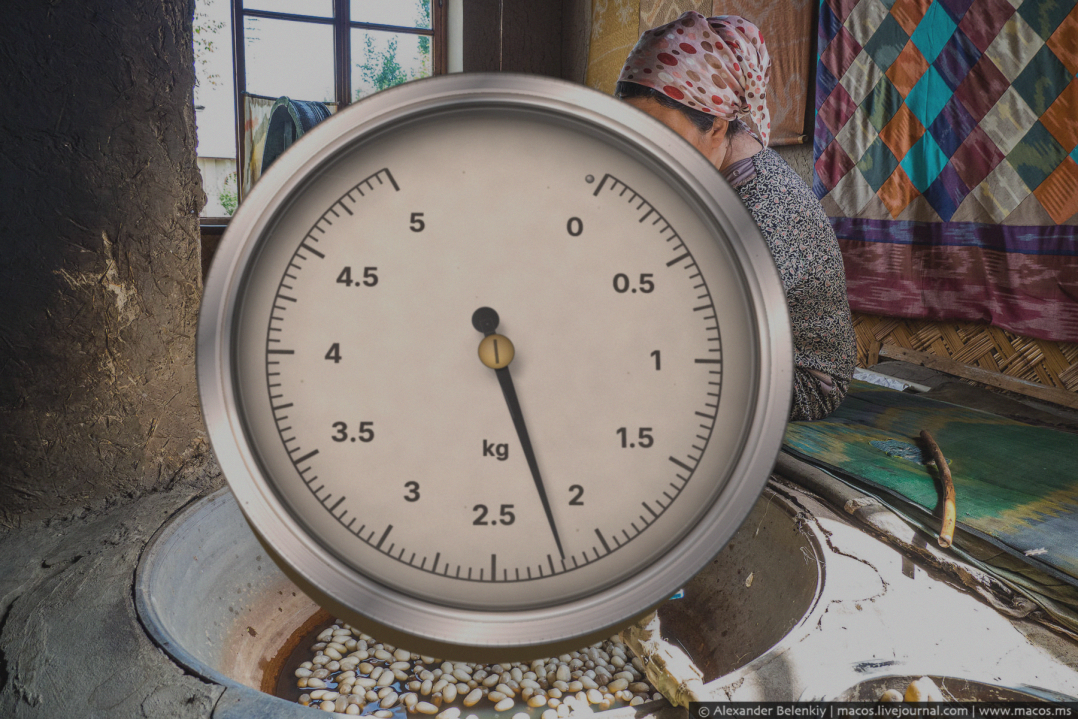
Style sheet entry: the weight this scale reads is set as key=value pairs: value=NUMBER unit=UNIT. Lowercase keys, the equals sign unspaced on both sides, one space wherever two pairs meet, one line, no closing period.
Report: value=2.2 unit=kg
